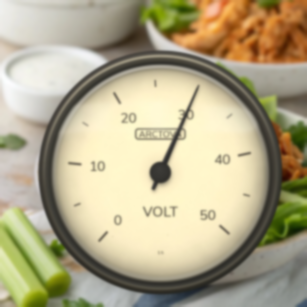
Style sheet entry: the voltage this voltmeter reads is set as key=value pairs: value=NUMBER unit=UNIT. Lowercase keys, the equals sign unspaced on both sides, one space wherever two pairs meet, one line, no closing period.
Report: value=30 unit=V
